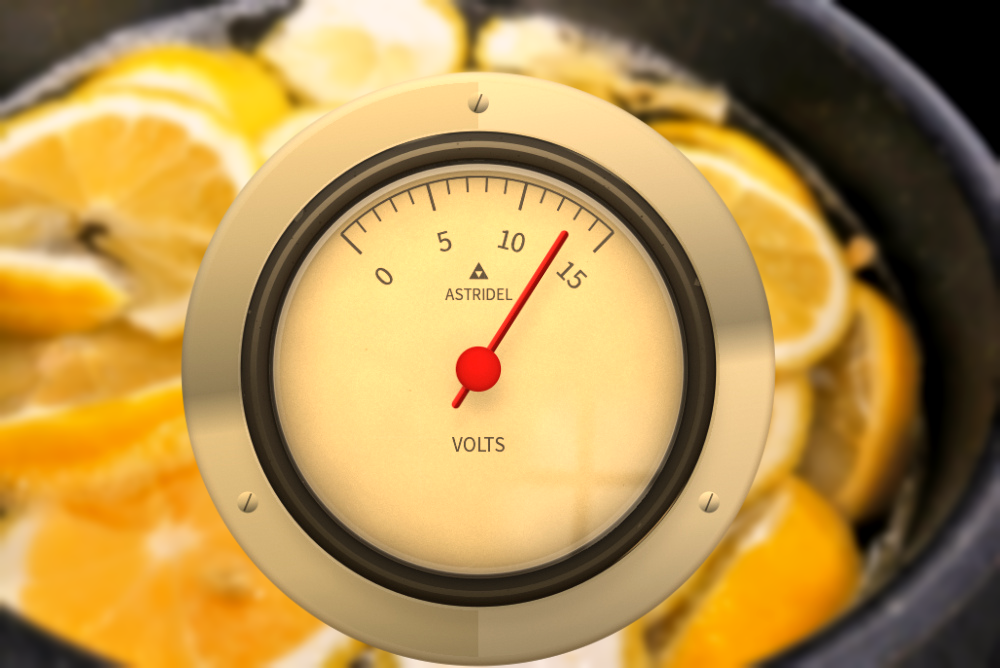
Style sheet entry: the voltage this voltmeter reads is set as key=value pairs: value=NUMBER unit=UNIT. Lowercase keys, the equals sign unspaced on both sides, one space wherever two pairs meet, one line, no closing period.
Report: value=13 unit=V
